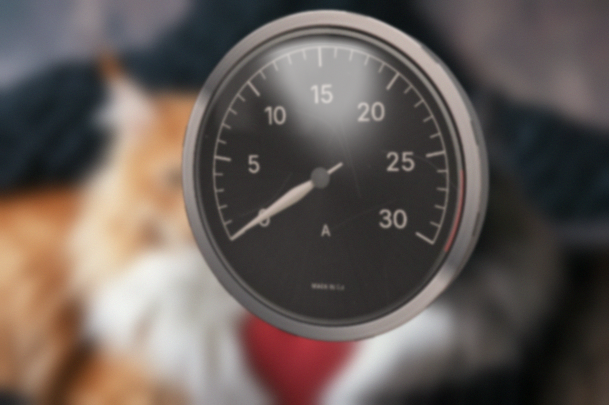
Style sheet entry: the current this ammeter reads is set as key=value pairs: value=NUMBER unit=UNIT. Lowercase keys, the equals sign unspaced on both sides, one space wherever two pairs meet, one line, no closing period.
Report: value=0 unit=A
